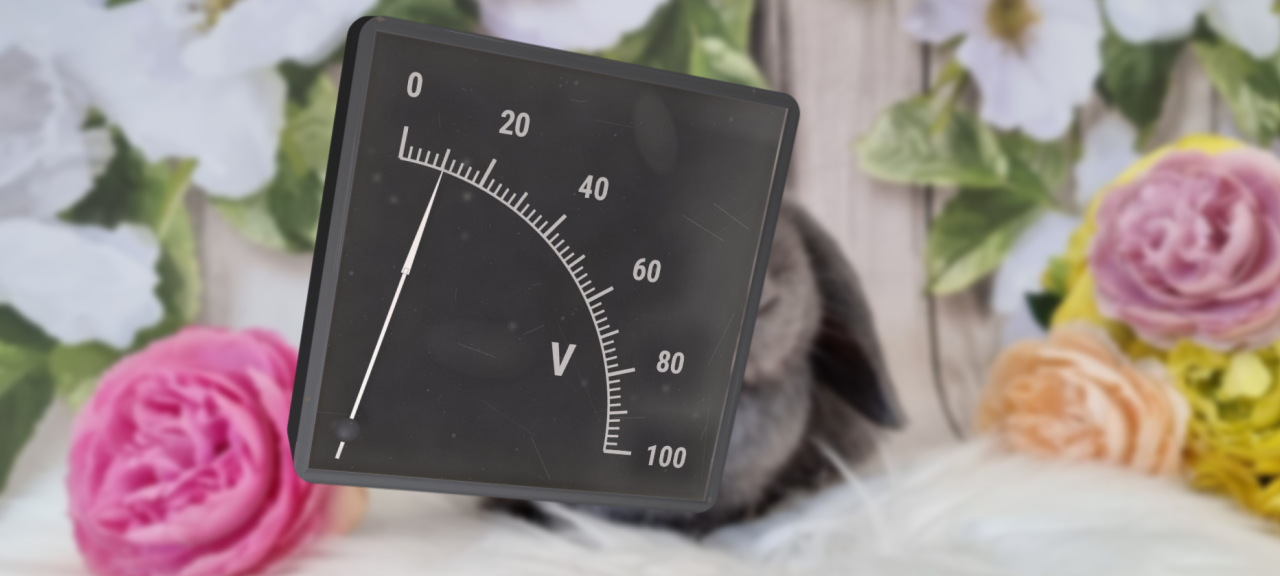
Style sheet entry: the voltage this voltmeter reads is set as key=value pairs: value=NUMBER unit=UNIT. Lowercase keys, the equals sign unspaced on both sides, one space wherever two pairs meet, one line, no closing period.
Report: value=10 unit=V
